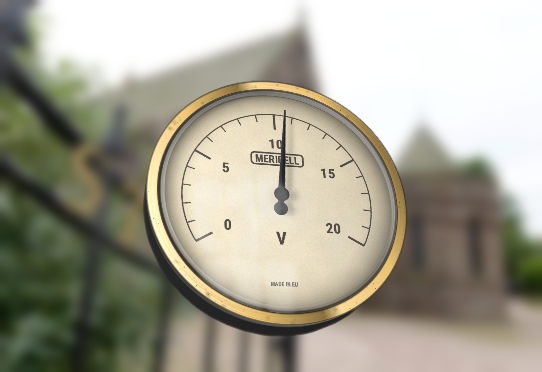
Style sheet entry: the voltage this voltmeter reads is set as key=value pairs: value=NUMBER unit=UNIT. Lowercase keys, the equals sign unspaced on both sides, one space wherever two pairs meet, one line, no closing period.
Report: value=10.5 unit=V
